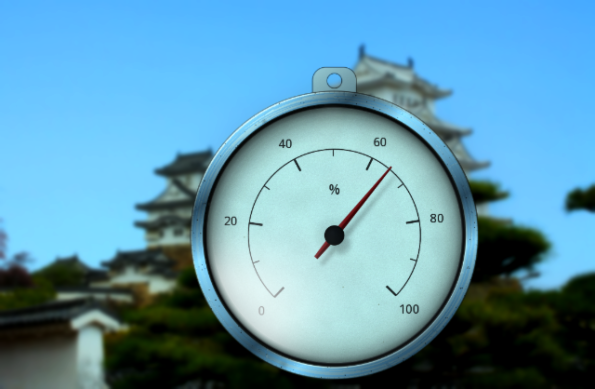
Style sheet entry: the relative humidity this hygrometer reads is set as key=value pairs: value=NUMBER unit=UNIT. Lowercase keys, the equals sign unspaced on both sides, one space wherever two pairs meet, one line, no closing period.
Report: value=65 unit=%
